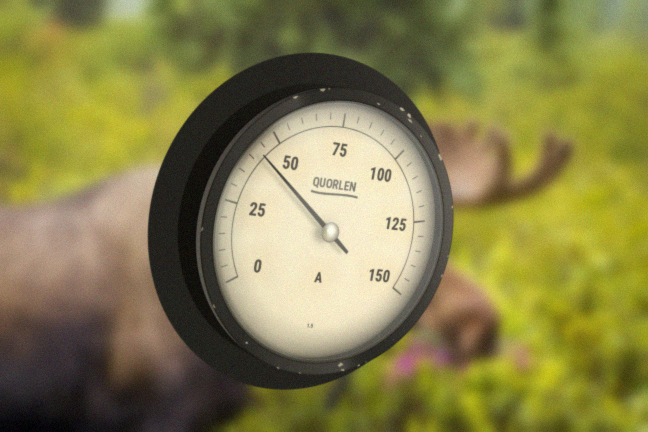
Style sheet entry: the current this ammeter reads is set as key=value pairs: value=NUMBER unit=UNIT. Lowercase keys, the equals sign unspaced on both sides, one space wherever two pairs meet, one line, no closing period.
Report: value=42.5 unit=A
